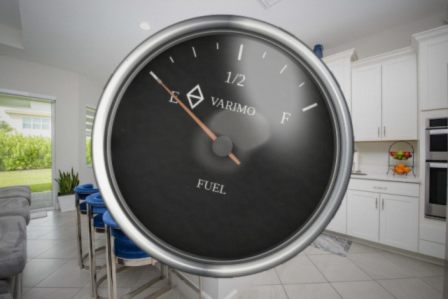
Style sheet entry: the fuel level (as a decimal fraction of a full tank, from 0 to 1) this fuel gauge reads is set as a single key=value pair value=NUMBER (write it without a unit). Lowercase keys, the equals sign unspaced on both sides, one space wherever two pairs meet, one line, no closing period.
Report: value=0
